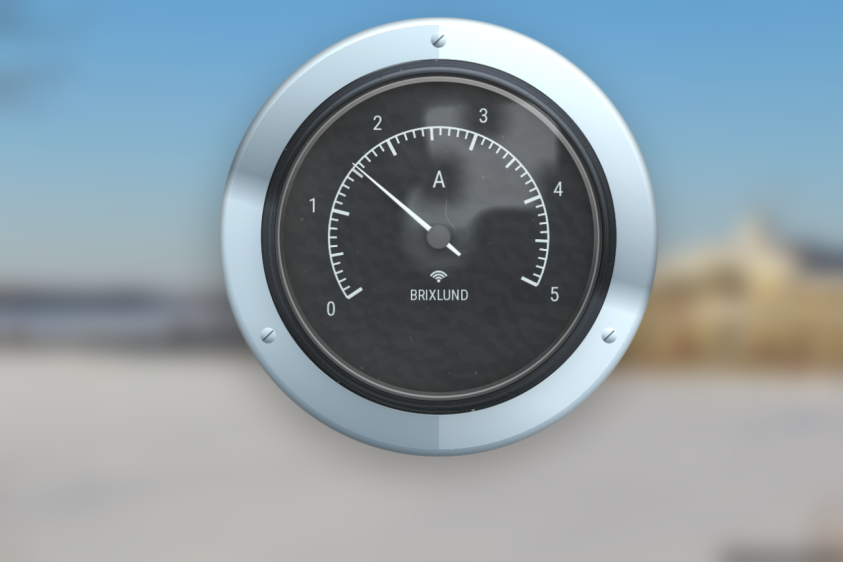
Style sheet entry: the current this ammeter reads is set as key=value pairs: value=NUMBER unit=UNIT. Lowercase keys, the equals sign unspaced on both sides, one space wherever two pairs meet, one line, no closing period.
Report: value=1.55 unit=A
